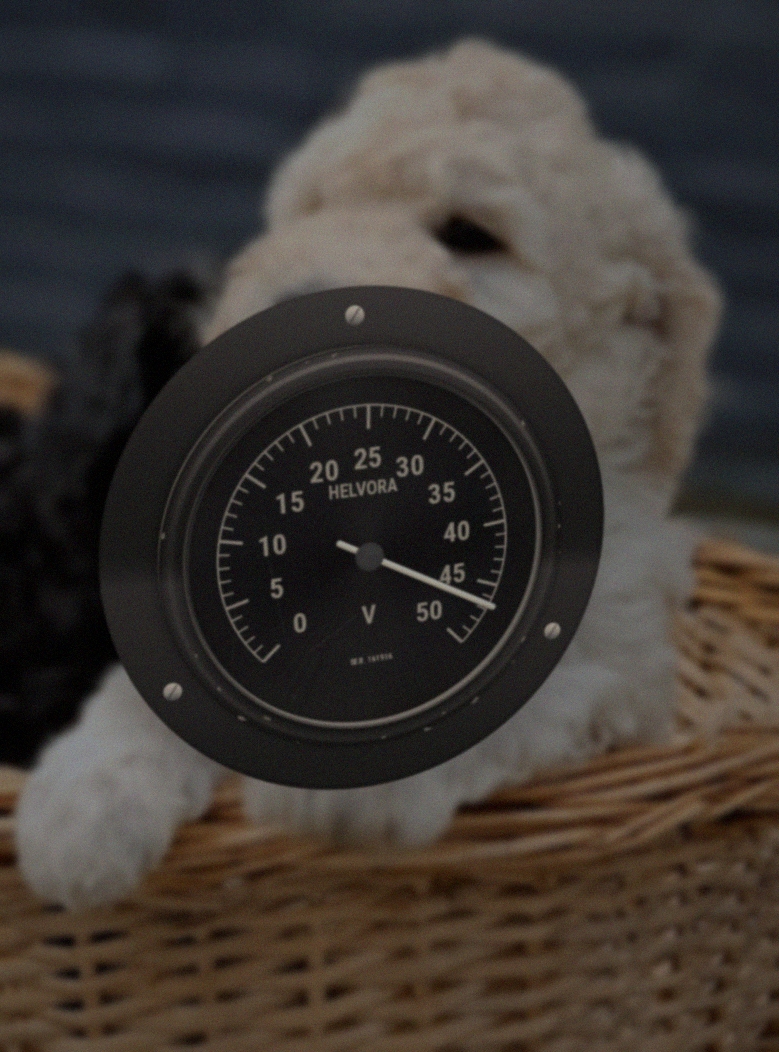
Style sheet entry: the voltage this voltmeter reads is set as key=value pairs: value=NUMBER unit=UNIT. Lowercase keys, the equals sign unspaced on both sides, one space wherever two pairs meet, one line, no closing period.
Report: value=46.5 unit=V
